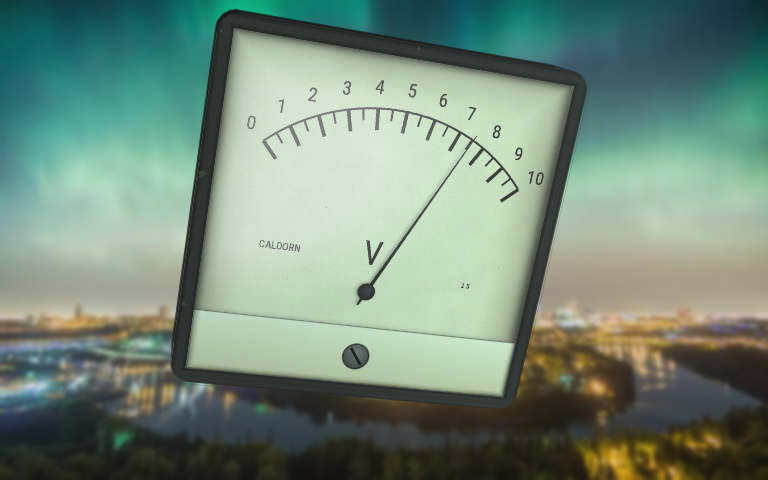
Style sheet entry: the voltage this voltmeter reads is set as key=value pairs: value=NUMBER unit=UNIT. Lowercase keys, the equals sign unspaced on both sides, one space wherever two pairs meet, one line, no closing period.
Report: value=7.5 unit=V
